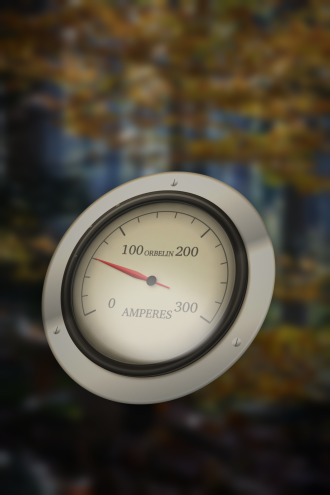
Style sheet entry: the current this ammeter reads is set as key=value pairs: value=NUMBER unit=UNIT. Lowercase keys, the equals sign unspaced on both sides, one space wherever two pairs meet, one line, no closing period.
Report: value=60 unit=A
